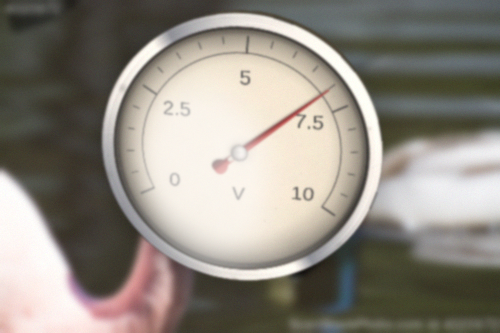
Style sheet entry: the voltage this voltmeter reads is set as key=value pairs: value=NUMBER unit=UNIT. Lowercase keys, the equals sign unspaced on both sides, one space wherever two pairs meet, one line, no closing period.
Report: value=7 unit=V
